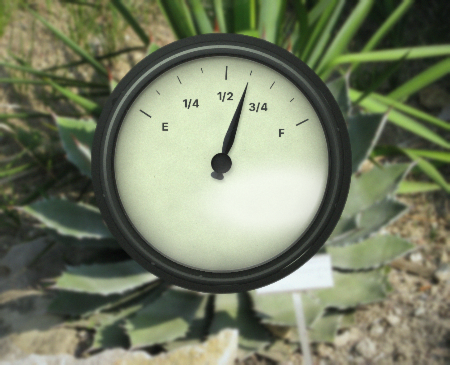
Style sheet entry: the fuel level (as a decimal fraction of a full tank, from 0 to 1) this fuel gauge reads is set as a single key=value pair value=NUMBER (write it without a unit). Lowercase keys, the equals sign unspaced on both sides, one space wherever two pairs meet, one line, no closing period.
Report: value=0.625
